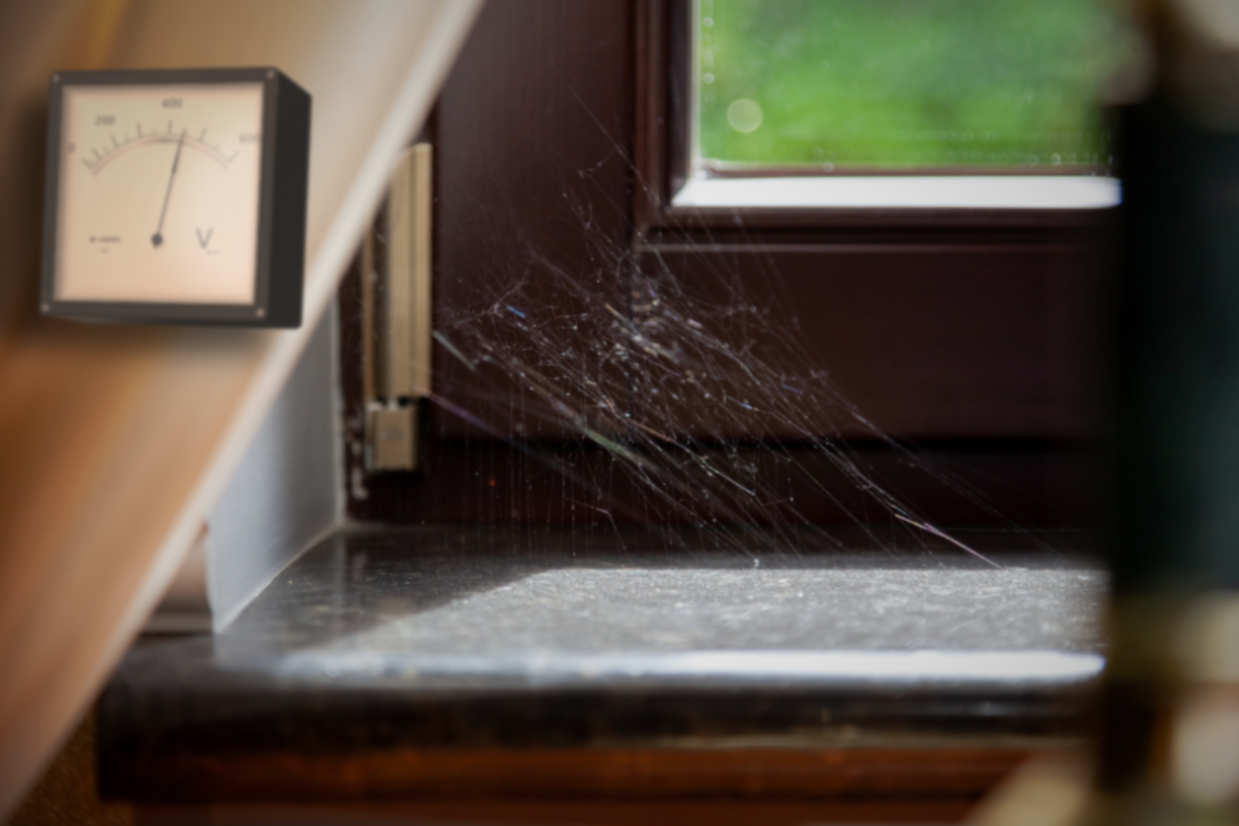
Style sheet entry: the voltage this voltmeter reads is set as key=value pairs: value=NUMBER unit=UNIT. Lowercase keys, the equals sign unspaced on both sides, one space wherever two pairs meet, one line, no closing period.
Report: value=450 unit=V
